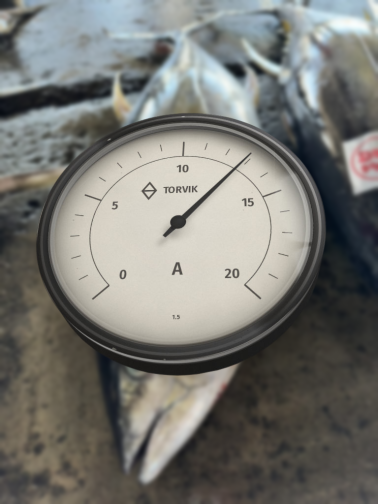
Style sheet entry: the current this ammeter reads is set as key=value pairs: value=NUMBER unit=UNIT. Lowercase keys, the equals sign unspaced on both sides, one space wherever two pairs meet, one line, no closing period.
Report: value=13 unit=A
